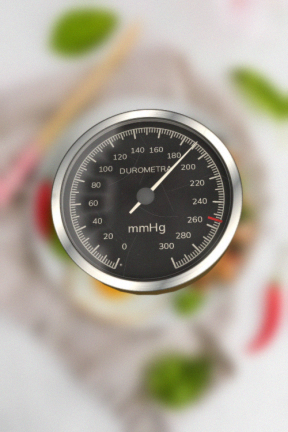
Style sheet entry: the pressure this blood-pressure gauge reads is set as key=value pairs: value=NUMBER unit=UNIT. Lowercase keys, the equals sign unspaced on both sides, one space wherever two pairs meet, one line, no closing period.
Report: value=190 unit=mmHg
